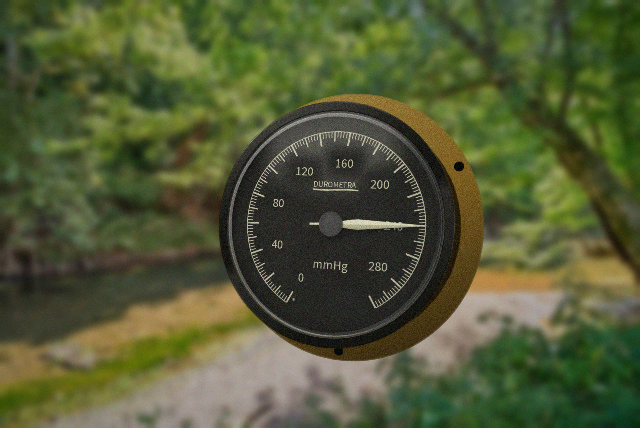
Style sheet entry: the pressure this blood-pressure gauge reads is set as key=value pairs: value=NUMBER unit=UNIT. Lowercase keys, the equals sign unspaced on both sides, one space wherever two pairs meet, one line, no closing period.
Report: value=240 unit=mmHg
